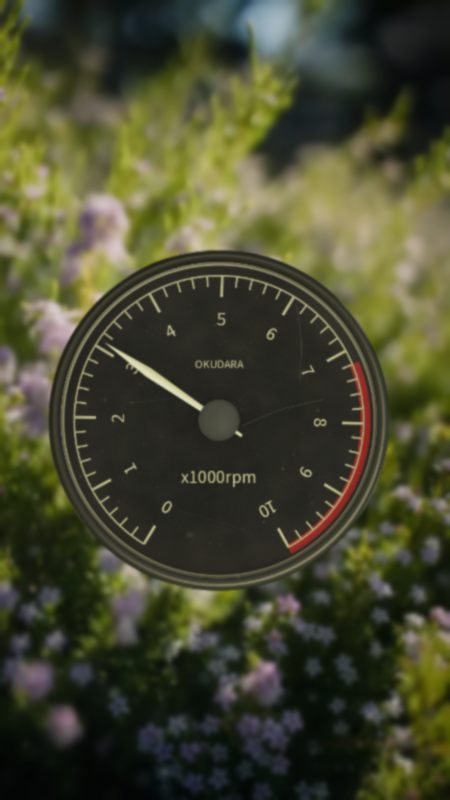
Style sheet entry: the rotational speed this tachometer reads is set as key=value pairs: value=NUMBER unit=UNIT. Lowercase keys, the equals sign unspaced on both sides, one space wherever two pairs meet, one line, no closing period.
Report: value=3100 unit=rpm
